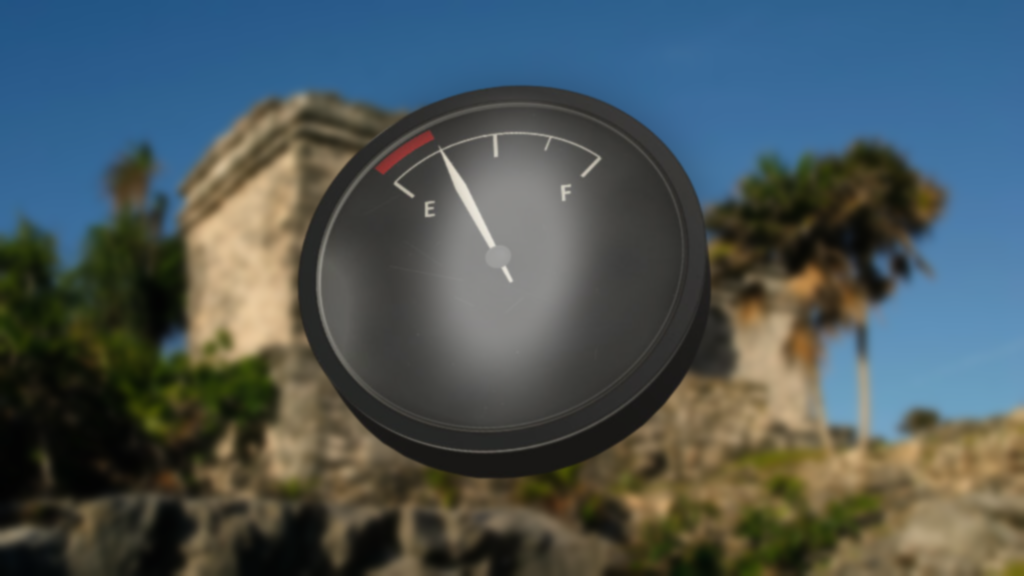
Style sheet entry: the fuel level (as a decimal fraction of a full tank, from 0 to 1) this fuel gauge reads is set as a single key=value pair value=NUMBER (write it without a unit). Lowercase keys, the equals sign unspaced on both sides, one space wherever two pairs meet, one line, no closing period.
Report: value=0.25
